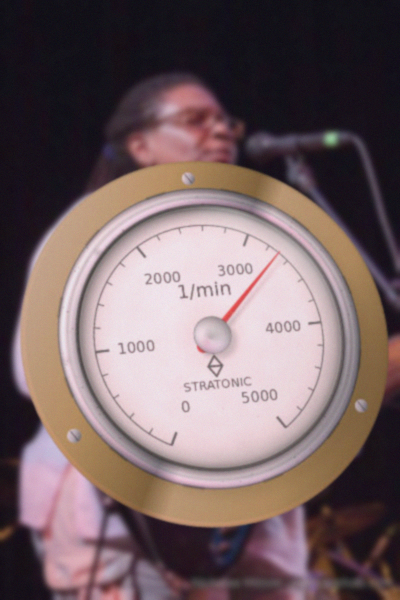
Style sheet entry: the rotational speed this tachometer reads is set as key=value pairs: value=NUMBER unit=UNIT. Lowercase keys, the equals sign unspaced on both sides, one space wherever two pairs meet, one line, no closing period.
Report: value=3300 unit=rpm
